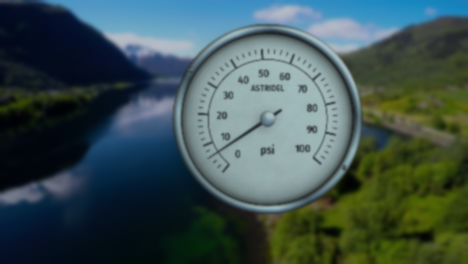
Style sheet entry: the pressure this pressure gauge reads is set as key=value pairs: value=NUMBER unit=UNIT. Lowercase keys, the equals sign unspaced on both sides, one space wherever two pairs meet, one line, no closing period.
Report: value=6 unit=psi
